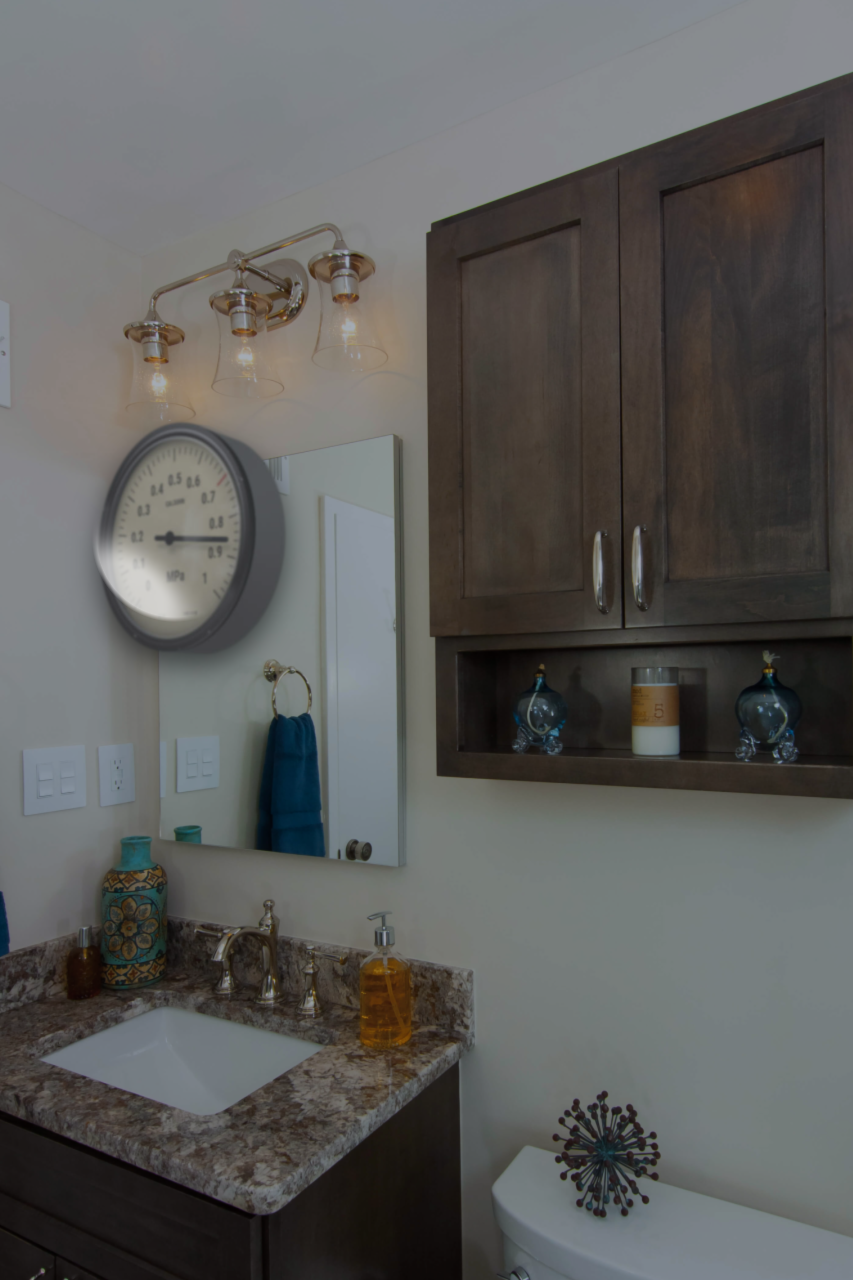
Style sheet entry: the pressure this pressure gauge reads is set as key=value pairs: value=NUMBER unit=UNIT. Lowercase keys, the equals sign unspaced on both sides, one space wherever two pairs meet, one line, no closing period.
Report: value=0.86 unit=MPa
